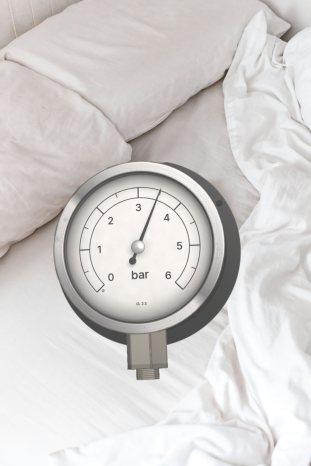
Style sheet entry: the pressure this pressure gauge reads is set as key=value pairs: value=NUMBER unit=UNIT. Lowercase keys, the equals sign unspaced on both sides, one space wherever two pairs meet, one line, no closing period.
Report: value=3.5 unit=bar
